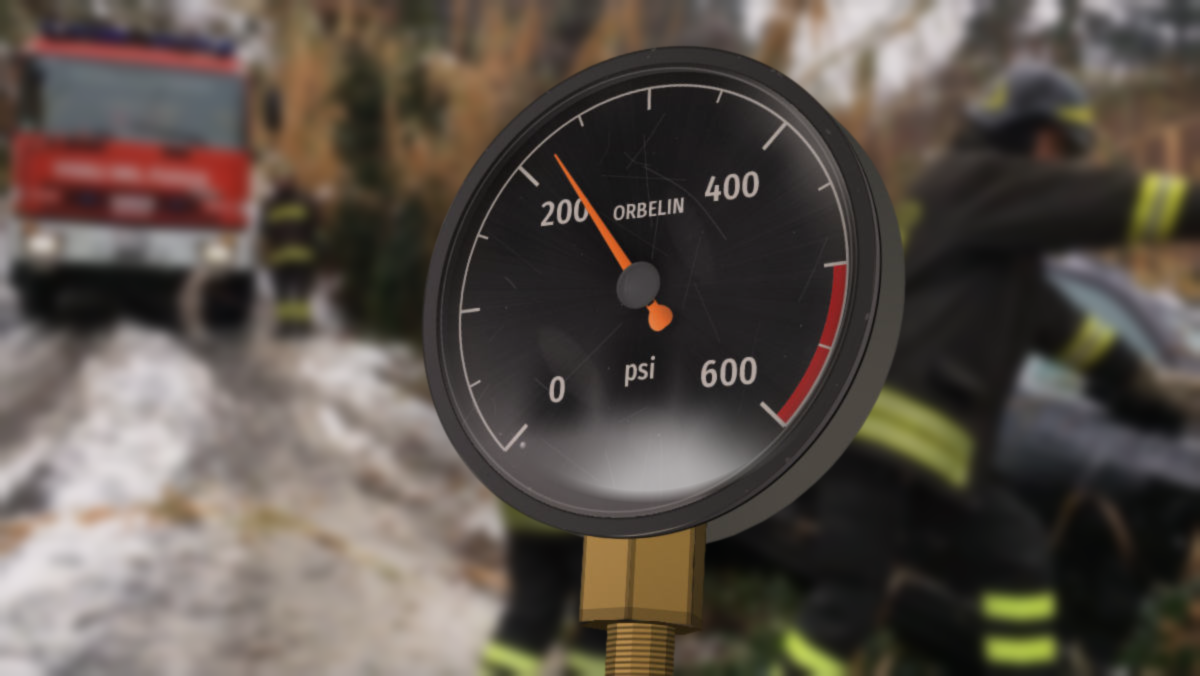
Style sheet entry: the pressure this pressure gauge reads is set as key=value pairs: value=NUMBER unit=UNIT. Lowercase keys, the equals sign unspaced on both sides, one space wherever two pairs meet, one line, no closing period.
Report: value=225 unit=psi
